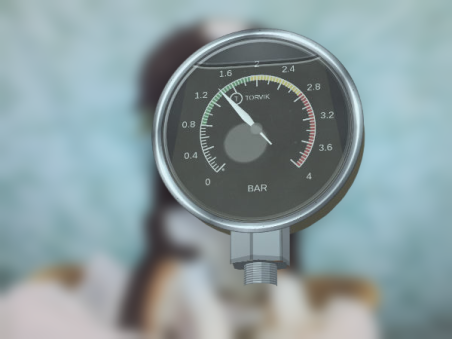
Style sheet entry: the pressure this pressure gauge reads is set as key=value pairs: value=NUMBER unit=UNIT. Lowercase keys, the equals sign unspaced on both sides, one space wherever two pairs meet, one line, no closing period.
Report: value=1.4 unit=bar
